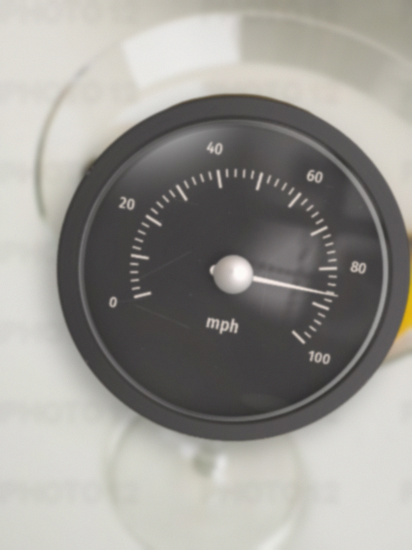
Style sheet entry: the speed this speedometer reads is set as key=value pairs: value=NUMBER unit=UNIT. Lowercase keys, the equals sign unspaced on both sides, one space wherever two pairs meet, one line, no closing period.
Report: value=86 unit=mph
